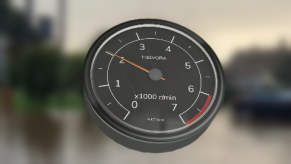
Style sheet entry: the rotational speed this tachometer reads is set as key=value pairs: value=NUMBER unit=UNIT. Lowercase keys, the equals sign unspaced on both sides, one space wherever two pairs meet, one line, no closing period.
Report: value=2000 unit=rpm
